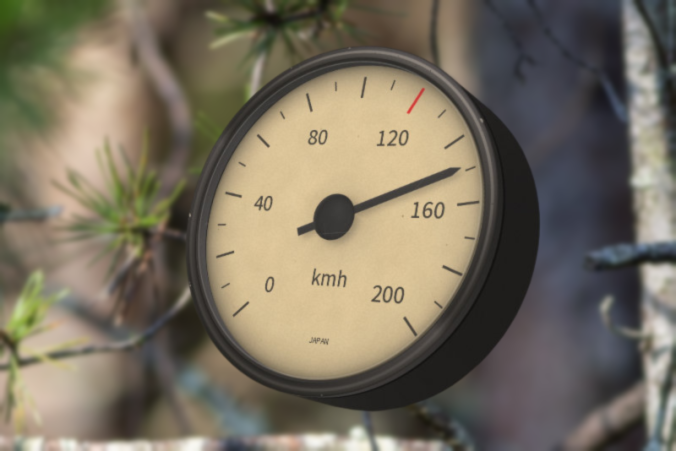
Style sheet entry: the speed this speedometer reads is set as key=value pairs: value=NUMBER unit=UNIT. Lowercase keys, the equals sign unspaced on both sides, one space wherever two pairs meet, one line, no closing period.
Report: value=150 unit=km/h
